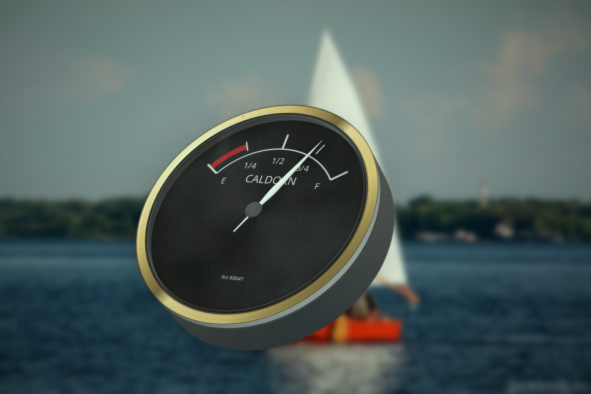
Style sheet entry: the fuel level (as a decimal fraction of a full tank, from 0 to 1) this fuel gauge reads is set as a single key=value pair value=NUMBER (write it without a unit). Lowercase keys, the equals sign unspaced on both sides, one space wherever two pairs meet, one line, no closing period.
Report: value=0.75
